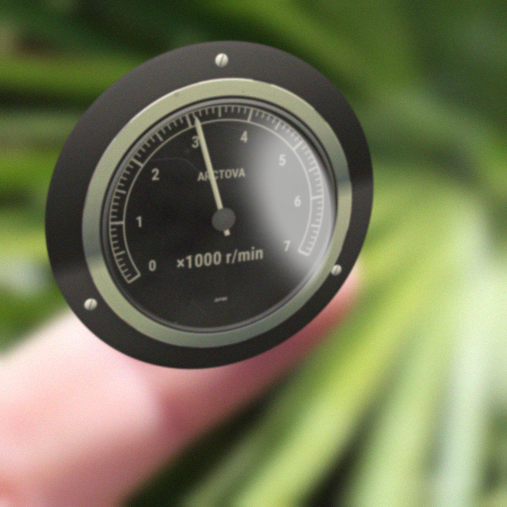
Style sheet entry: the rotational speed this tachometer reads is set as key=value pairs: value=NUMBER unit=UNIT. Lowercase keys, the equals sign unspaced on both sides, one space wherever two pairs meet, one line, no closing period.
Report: value=3100 unit=rpm
